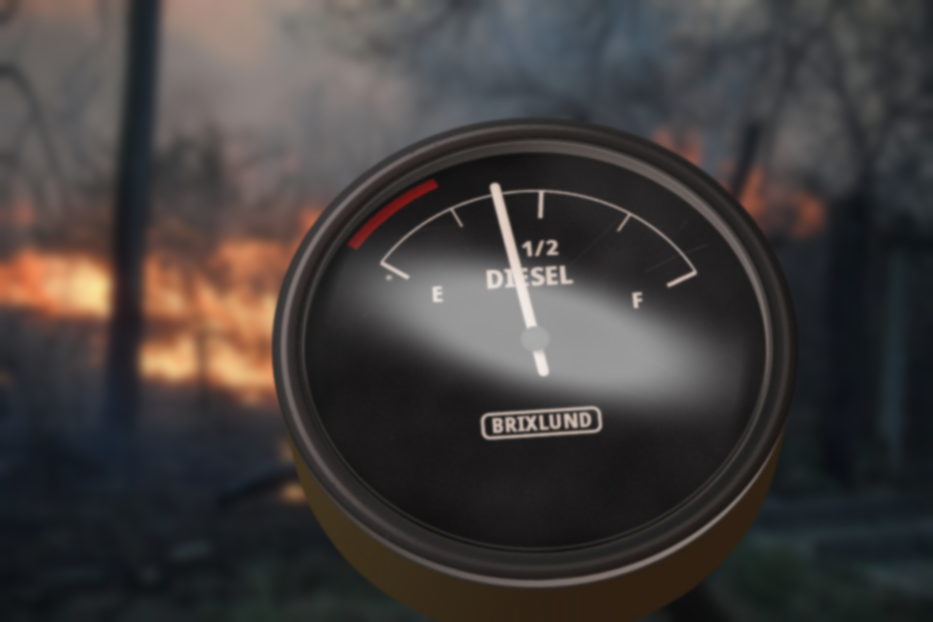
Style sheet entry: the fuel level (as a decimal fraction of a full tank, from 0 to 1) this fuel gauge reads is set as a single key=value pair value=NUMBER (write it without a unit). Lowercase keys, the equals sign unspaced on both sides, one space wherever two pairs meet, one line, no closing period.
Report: value=0.375
